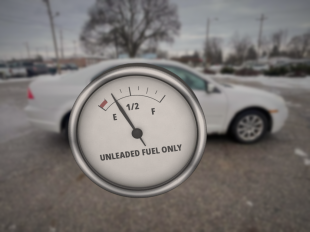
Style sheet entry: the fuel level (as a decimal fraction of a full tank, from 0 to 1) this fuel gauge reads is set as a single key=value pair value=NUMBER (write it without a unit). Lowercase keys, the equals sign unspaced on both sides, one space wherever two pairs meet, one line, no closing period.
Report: value=0.25
